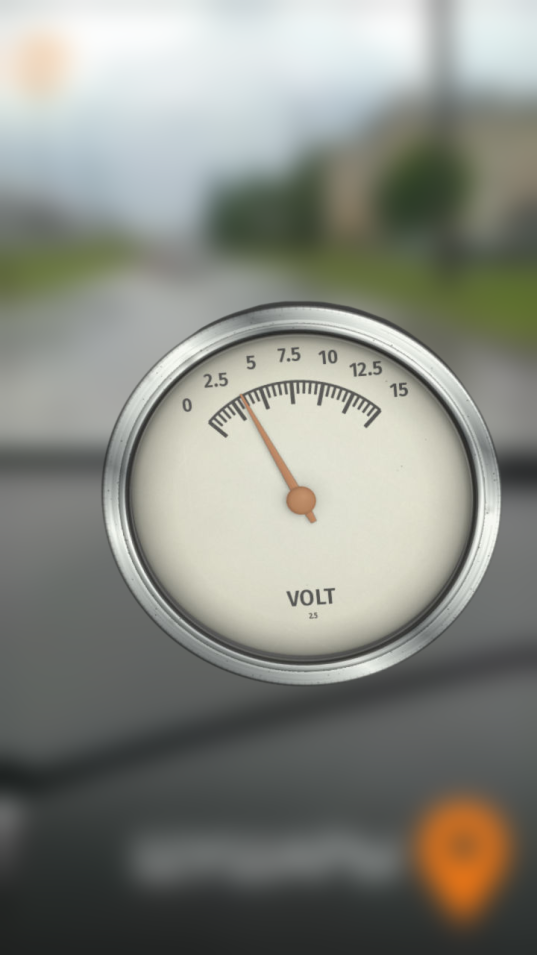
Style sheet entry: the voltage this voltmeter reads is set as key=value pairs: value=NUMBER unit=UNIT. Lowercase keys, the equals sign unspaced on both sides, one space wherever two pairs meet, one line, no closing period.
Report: value=3.5 unit=V
